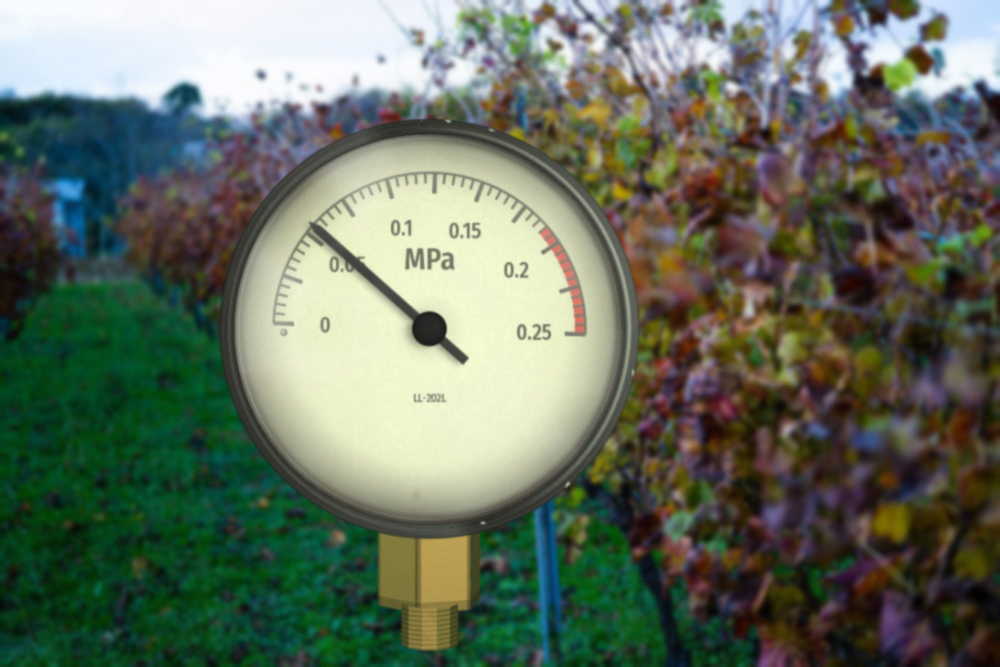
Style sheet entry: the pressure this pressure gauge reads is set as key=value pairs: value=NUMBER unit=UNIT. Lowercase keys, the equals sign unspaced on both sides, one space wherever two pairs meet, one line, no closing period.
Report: value=0.055 unit=MPa
